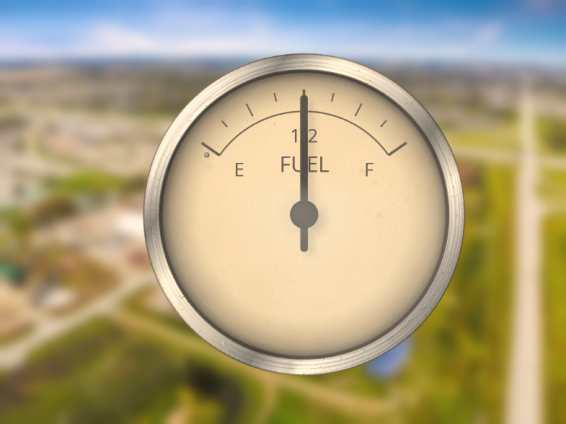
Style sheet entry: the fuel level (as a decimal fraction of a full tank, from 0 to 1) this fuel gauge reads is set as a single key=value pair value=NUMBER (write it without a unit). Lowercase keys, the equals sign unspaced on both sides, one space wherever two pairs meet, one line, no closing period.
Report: value=0.5
